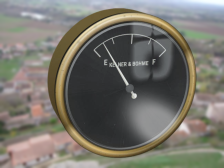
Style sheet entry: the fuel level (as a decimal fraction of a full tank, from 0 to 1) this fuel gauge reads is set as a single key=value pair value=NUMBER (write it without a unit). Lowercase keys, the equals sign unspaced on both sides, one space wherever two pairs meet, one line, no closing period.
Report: value=0.125
